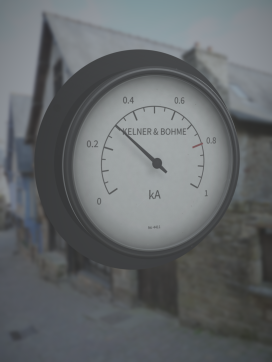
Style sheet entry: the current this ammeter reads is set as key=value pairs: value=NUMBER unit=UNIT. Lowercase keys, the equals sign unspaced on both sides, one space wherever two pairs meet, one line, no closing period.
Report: value=0.3 unit=kA
